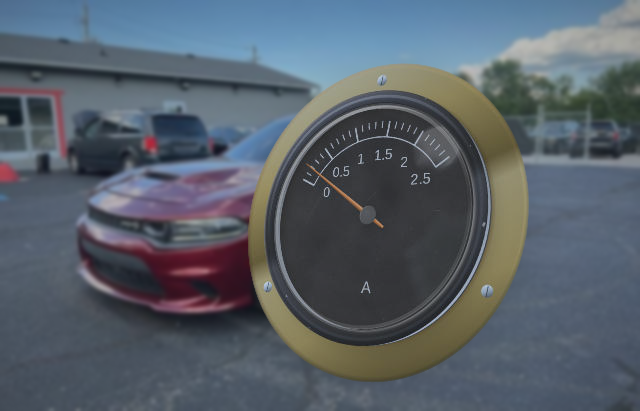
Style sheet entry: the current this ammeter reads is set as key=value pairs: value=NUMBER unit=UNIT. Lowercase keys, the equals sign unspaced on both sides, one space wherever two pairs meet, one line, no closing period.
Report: value=0.2 unit=A
